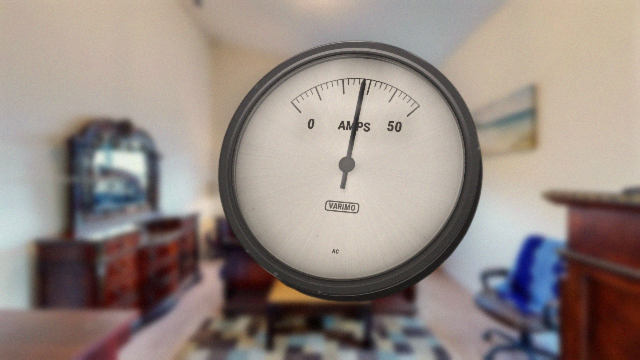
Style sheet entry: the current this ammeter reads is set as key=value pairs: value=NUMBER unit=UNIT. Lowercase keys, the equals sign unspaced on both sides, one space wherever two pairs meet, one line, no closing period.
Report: value=28 unit=A
